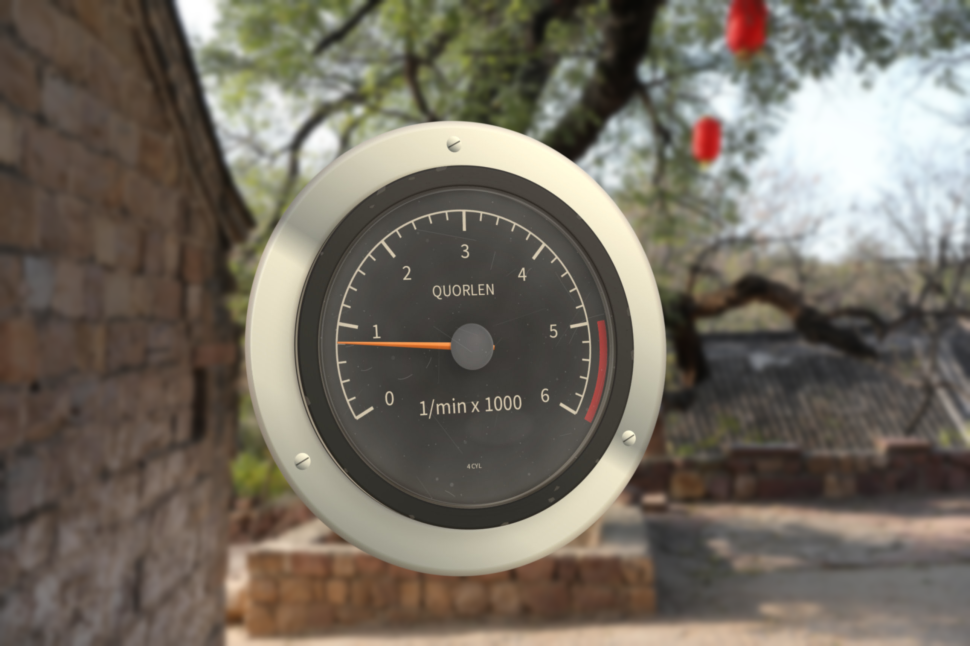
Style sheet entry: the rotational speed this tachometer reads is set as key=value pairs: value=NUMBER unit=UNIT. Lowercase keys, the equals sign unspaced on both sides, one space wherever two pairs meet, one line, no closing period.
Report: value=800 unit=rpm
